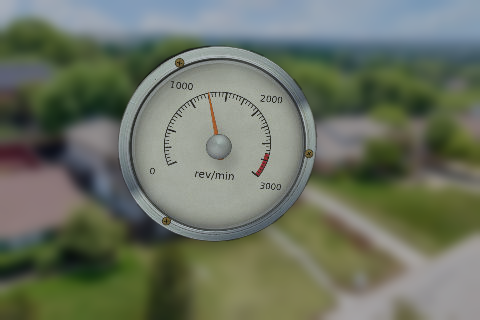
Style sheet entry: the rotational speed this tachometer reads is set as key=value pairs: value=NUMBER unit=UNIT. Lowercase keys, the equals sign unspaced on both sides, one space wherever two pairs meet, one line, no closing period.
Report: value=1250 unit=rpm
